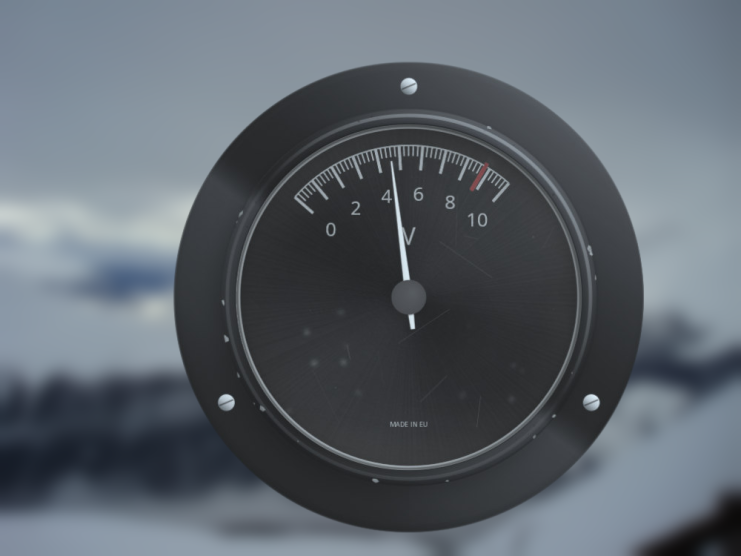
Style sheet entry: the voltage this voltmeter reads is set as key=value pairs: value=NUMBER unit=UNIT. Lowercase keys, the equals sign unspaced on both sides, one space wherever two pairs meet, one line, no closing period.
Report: value=4.6 unit=V
